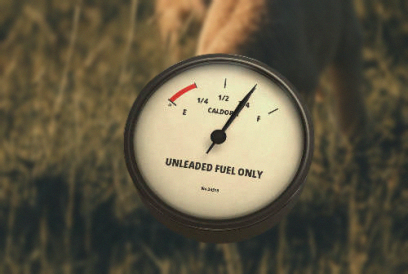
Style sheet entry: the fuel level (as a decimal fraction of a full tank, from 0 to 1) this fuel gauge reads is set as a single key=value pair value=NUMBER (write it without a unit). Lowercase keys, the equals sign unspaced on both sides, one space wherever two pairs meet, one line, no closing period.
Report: value=0.75
